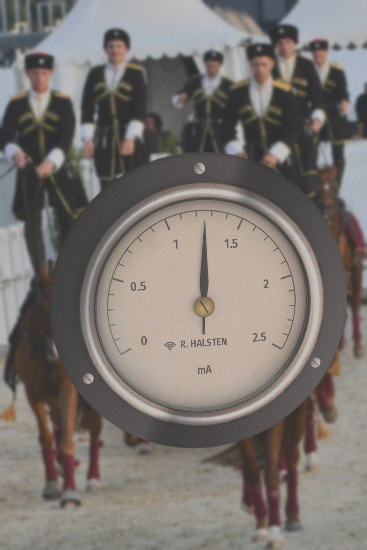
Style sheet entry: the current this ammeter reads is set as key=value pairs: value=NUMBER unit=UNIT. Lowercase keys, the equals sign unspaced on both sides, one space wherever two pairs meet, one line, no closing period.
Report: value=1.25 unit=mA
